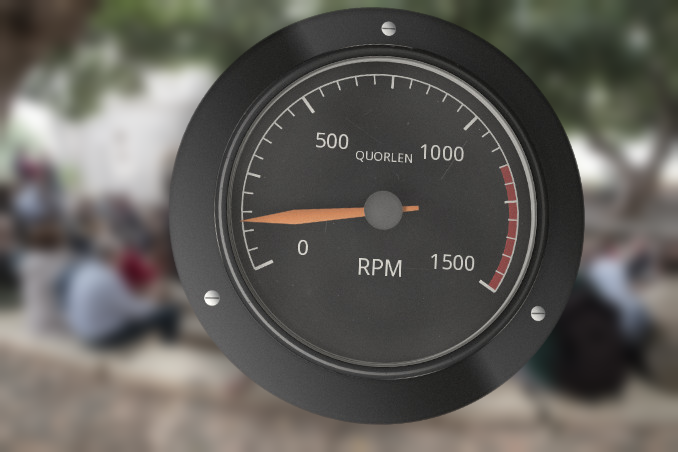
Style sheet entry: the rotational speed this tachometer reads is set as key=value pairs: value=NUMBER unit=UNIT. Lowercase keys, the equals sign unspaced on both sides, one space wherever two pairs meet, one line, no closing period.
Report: value=125 unit=rpm
